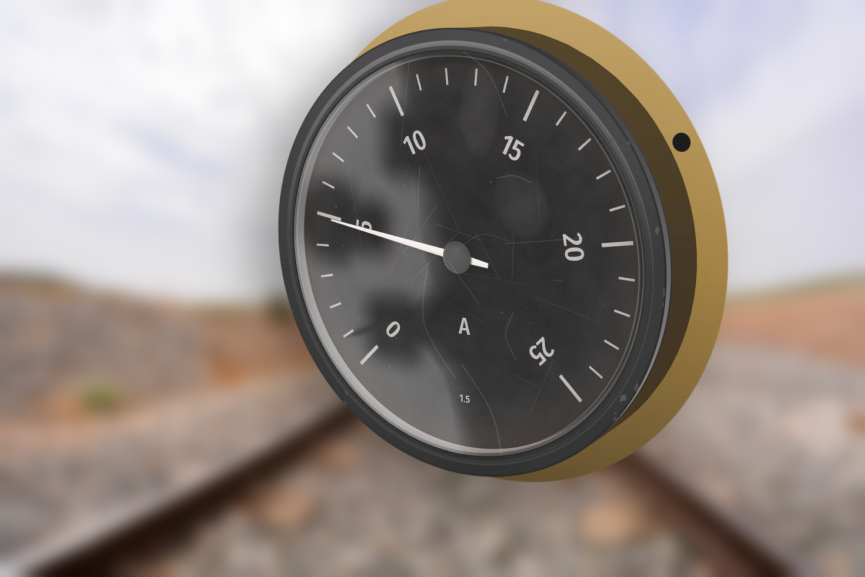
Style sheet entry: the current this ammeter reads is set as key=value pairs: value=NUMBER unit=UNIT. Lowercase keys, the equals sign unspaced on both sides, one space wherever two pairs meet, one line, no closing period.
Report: value=5 unit=A
